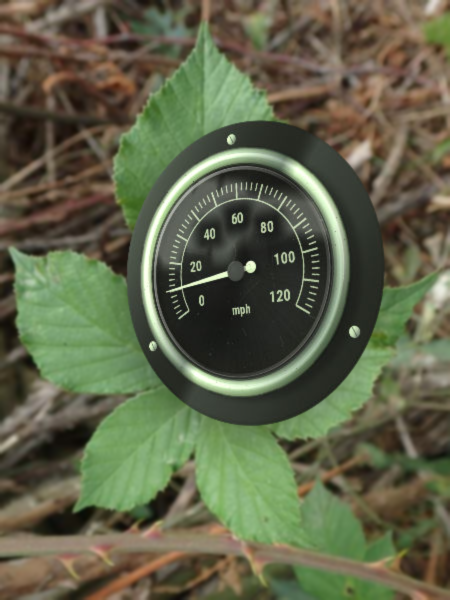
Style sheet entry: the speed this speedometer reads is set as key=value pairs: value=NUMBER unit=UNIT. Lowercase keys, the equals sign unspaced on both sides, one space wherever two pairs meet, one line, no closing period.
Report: value=10 unit=mph
